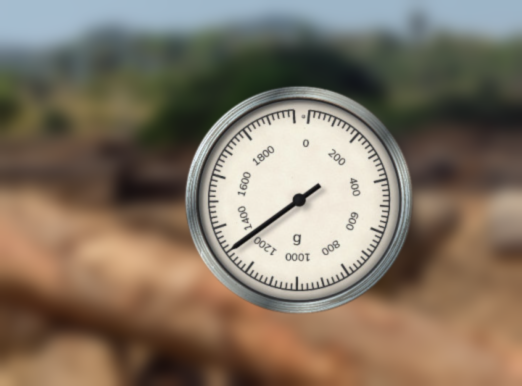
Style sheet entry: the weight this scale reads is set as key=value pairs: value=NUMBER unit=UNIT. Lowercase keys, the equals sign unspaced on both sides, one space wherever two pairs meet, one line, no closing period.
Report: value=1300 unit=g
